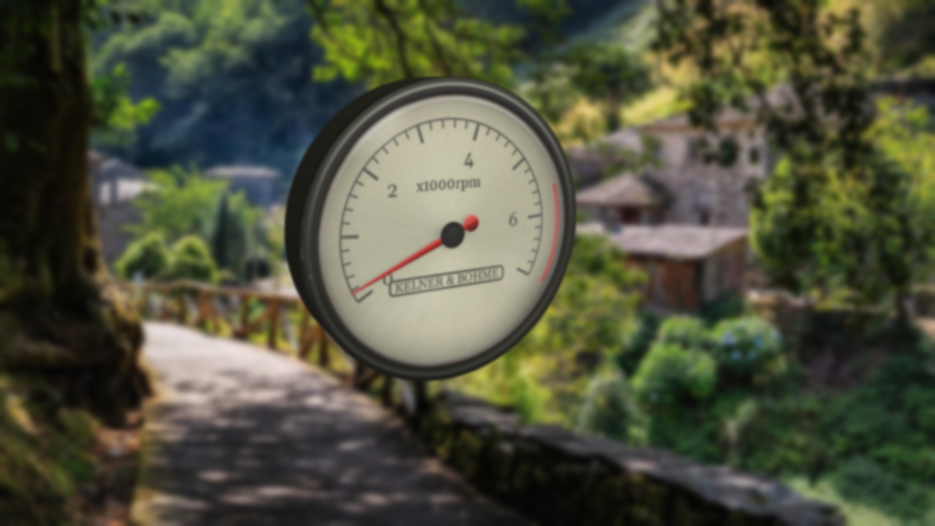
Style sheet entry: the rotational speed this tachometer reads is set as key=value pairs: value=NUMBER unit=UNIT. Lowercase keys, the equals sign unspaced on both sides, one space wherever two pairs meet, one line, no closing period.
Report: value=200 unit=rpm
